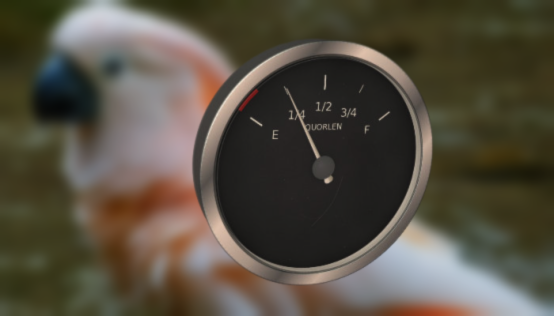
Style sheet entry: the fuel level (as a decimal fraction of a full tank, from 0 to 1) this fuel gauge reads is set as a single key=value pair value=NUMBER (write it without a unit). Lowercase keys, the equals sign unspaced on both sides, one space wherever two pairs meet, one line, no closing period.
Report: value=0.25
